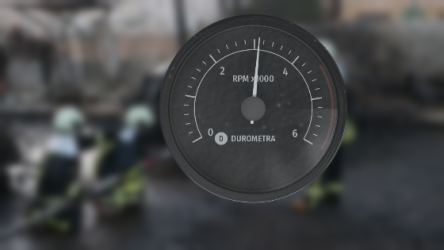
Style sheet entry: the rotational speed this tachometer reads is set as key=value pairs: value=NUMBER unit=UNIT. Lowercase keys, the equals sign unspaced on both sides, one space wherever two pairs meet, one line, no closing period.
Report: value=3100 unit=rpm
